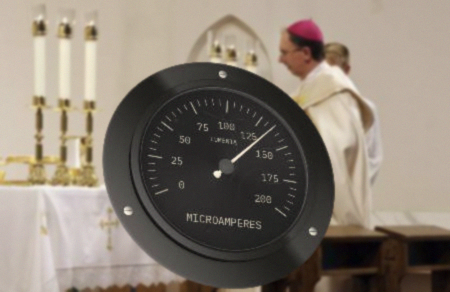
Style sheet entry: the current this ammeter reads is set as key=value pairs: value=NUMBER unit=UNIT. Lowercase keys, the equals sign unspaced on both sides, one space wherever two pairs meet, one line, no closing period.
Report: value=135 unit=µA
